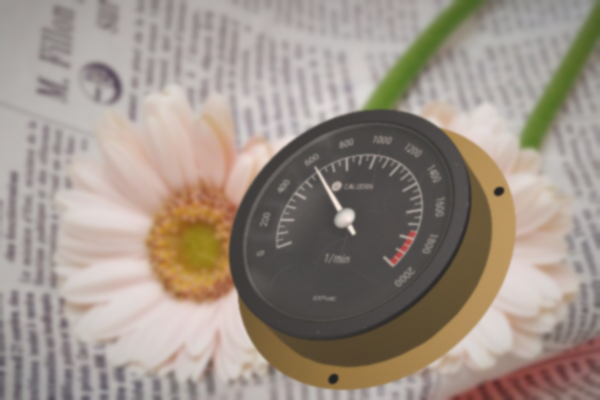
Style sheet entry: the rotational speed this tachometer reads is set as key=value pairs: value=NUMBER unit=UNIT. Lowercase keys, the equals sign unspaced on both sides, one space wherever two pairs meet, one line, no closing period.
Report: value=600 unit=rpm
